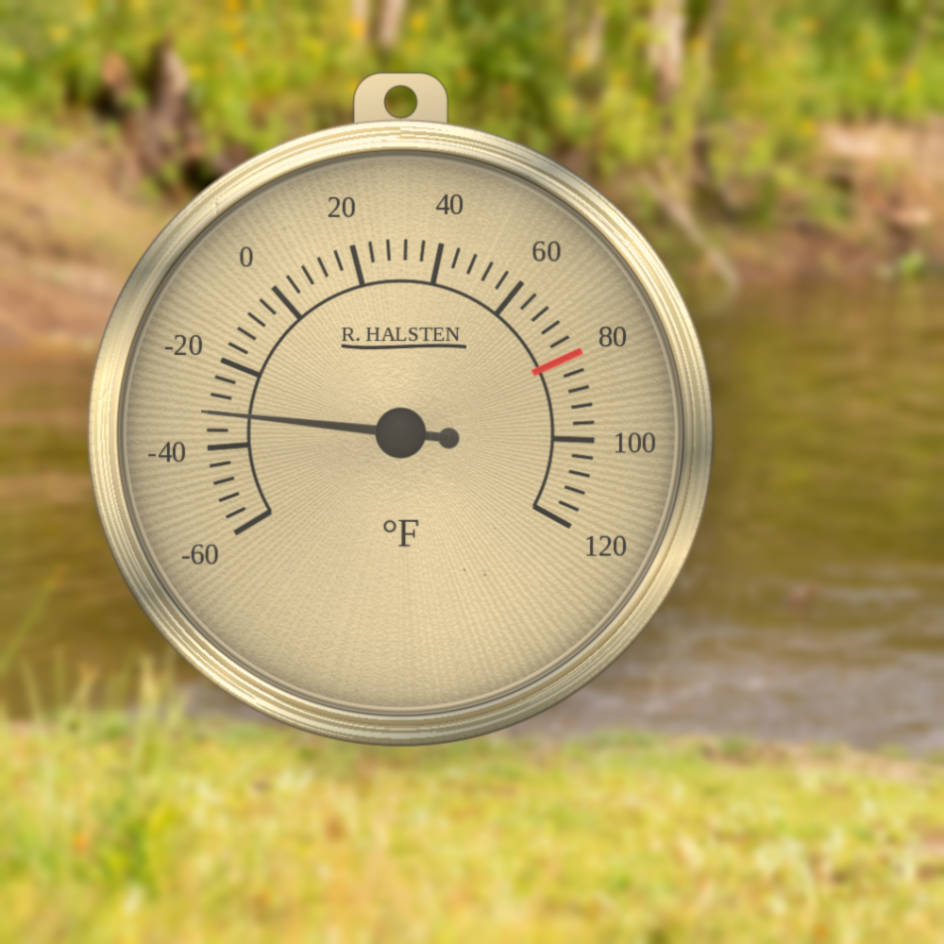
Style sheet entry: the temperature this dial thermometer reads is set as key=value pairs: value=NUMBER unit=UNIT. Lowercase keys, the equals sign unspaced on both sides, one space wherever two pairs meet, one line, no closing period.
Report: value=-32 unit=°F
